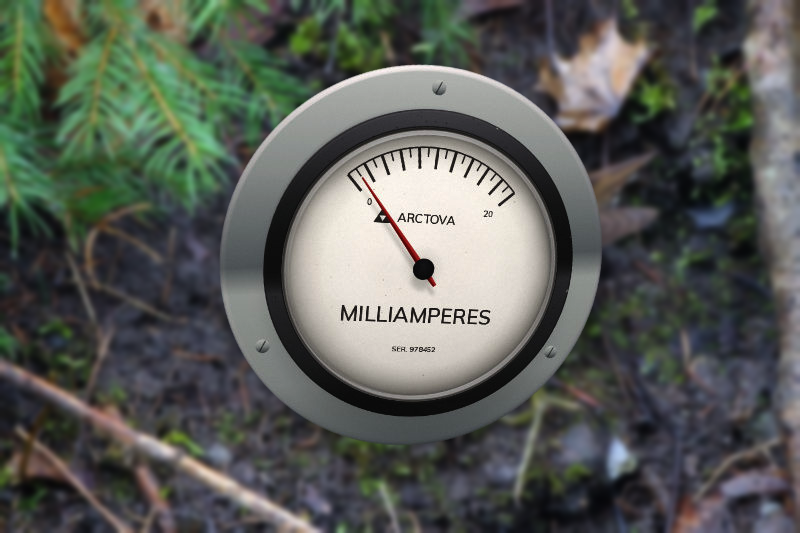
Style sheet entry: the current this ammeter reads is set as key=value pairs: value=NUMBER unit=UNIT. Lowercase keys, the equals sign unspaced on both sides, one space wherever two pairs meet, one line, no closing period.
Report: value=1 unit=mA
